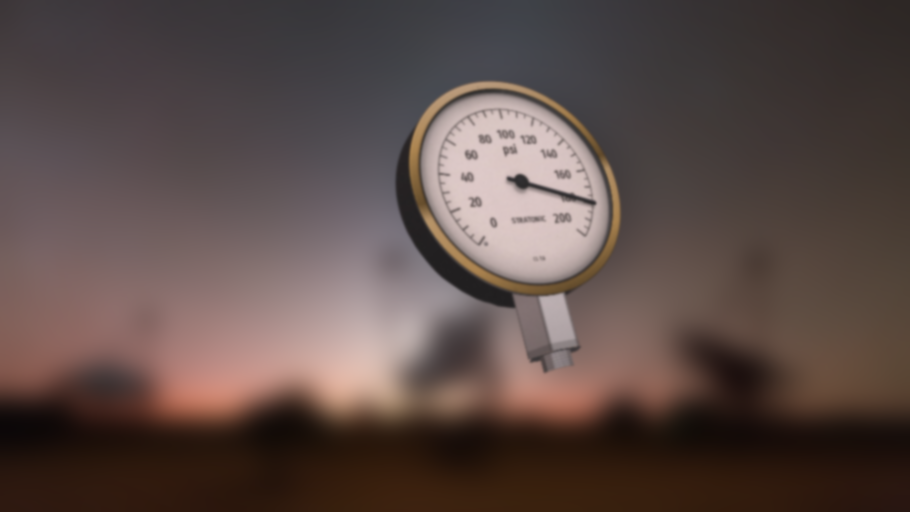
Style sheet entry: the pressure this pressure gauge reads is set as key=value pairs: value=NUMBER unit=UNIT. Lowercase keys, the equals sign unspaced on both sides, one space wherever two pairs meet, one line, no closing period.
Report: value=180 unit=psi
